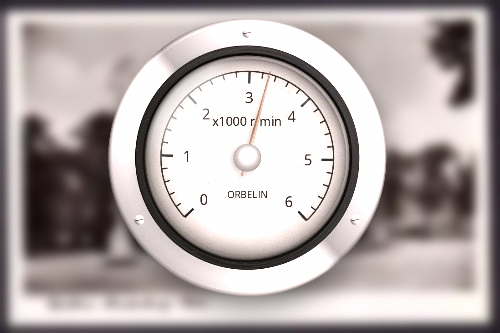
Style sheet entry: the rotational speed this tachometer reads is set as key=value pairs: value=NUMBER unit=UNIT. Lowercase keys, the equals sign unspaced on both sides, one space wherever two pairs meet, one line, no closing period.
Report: value=3300 unit=rpm
